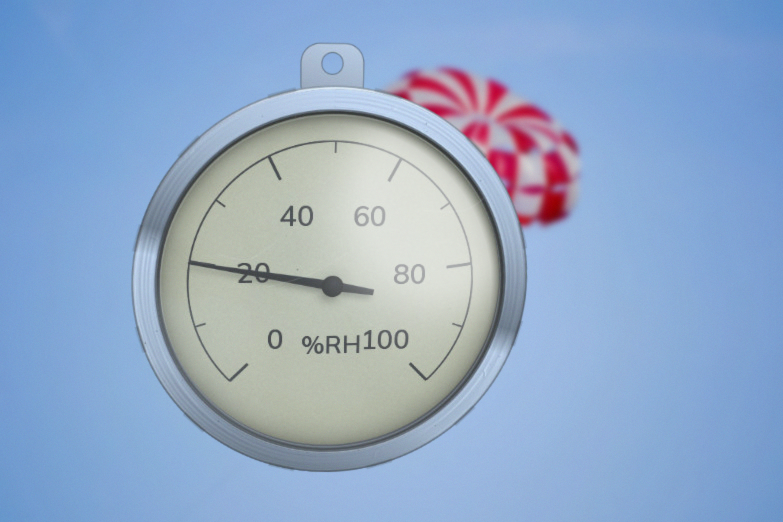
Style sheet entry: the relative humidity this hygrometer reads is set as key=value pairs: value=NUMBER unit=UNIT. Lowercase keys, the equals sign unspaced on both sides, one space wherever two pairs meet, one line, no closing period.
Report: value=20 unit=%
